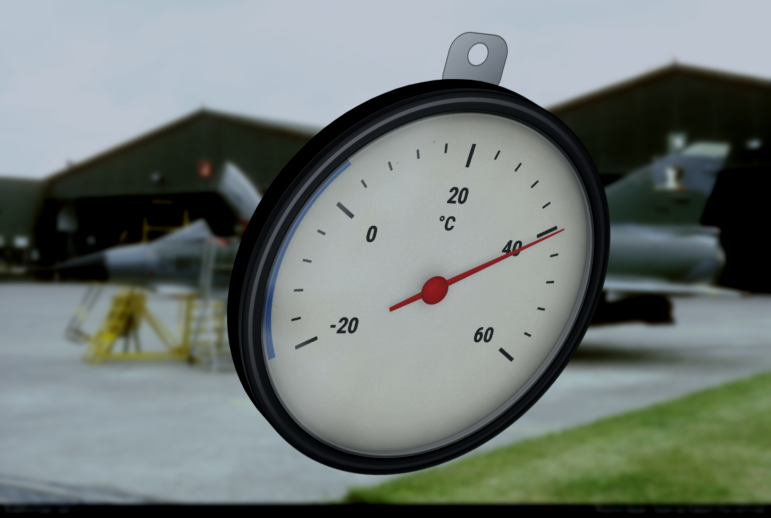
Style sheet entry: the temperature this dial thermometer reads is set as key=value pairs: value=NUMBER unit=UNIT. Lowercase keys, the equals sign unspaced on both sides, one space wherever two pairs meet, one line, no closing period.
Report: value=40 unit=°C
